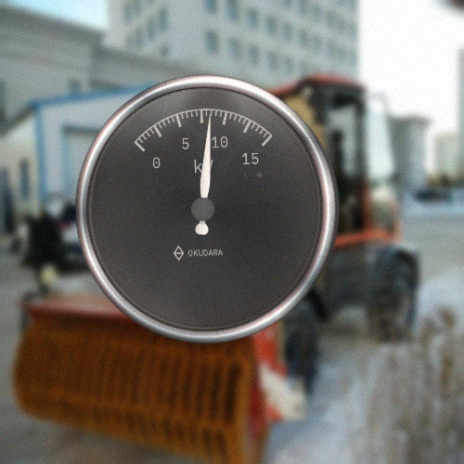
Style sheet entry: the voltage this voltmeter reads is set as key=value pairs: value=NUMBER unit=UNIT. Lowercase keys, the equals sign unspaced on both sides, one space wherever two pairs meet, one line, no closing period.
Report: value=8.5 unit=kV
